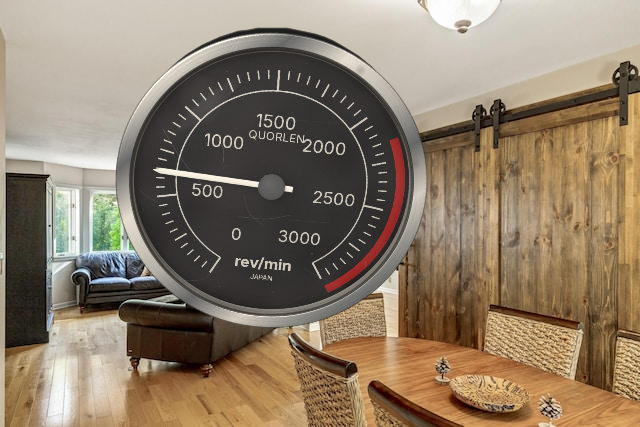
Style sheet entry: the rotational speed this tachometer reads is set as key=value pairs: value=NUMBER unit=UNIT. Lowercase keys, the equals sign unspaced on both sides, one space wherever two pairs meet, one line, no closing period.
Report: value=650 unit=rpm
